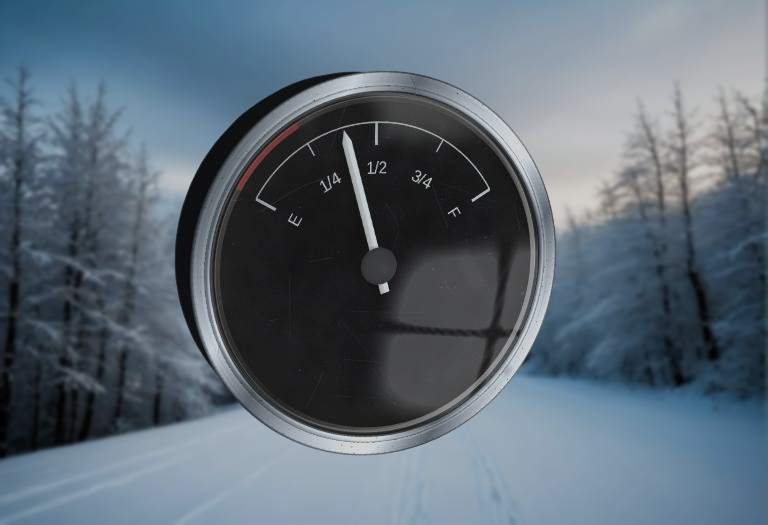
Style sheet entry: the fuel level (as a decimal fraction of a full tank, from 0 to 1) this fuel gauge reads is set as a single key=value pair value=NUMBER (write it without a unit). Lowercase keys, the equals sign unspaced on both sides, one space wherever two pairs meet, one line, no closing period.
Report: value=0.375
